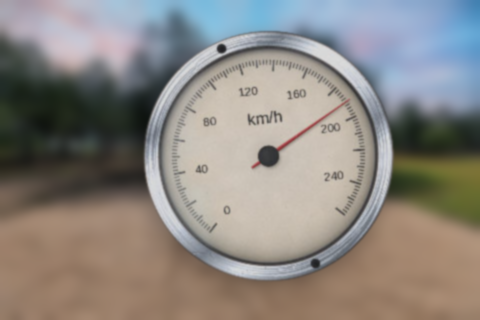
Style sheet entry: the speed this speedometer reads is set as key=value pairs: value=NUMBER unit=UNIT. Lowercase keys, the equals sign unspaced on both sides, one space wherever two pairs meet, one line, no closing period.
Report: value=190 unit=km/h
